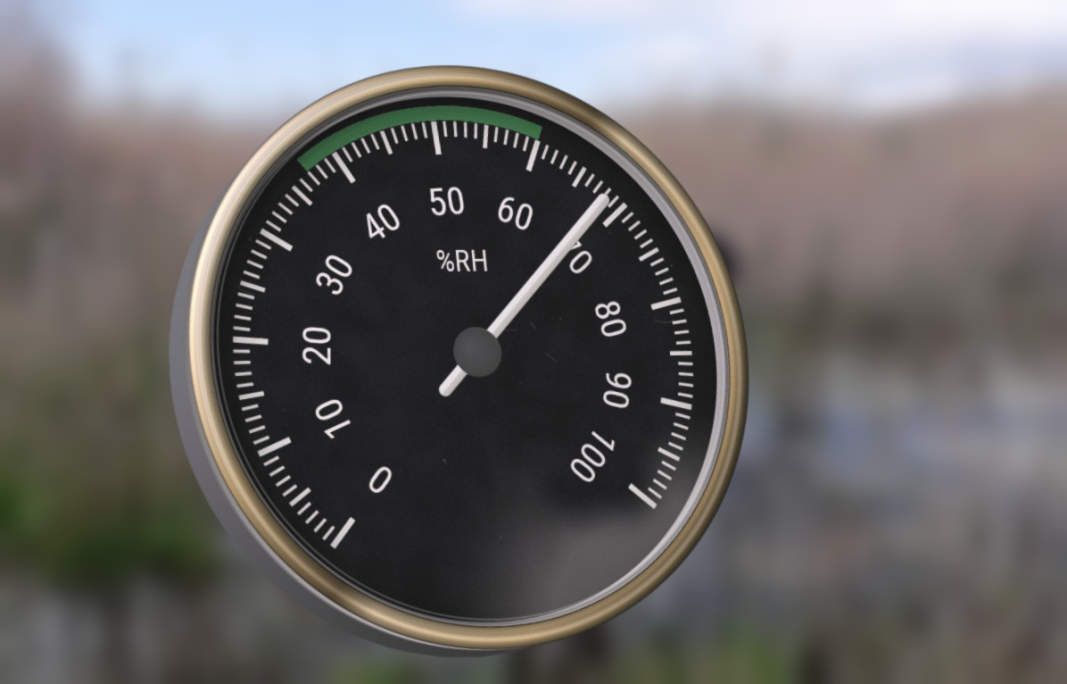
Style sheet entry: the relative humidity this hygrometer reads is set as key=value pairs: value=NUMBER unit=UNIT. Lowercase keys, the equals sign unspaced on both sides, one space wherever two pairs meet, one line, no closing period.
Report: value=68 unit=%
